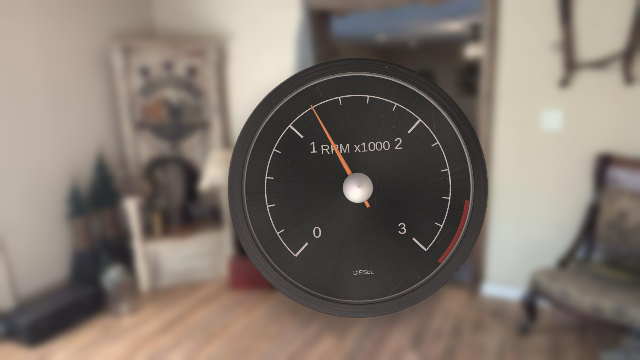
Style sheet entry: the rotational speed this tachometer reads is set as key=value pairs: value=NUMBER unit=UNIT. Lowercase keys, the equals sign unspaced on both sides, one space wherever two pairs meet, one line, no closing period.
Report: value=1200 unit=rpm
